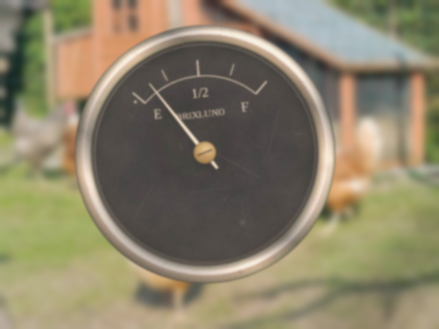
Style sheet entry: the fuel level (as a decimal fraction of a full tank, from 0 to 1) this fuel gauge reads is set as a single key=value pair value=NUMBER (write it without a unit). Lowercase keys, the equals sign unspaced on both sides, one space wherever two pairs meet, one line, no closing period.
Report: value=0.125
